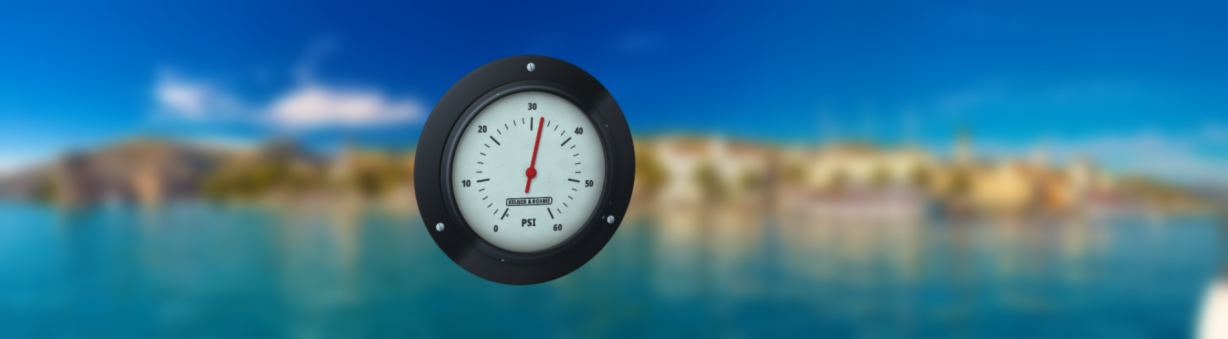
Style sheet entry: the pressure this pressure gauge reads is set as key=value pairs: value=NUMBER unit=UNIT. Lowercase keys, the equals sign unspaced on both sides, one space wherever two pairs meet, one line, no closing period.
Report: value=32 unit=psi
